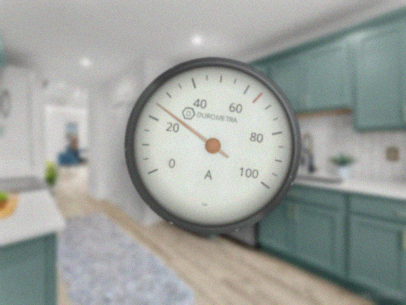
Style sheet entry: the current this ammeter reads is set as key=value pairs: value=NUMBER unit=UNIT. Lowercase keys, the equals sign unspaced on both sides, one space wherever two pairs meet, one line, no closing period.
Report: value=25 unit=A
